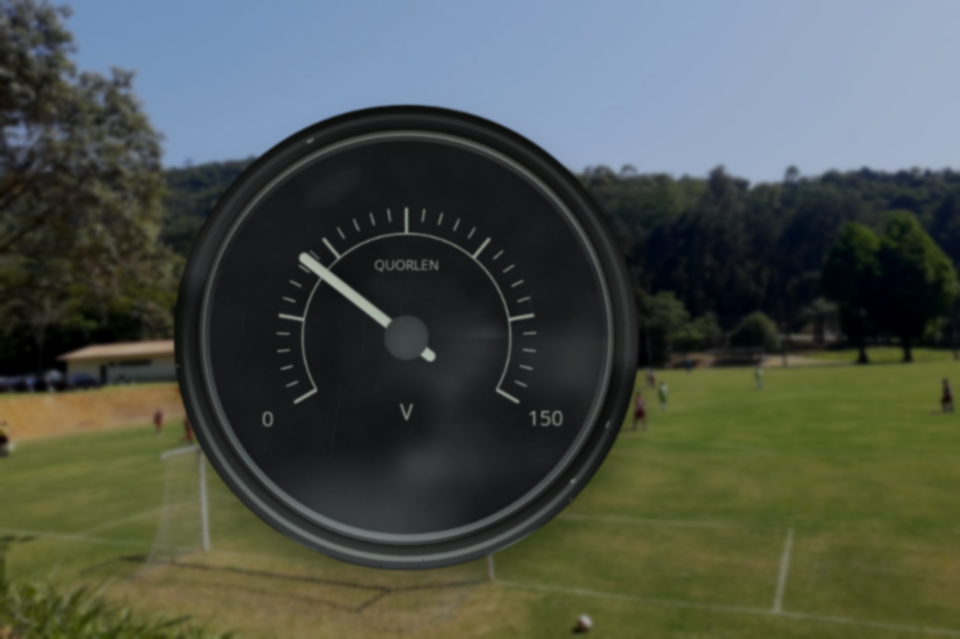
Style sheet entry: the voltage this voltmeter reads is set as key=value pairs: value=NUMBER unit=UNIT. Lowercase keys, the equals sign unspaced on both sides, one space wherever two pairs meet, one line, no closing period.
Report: value=42.5 unit=V
